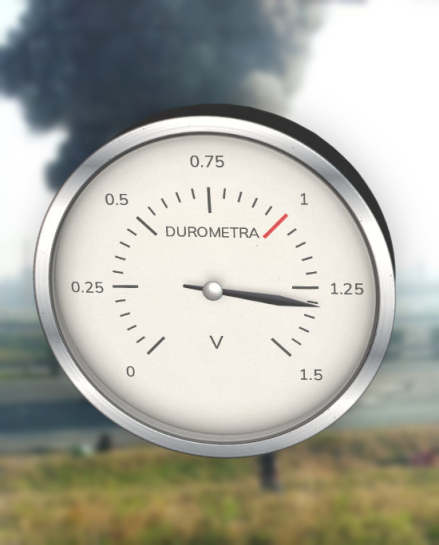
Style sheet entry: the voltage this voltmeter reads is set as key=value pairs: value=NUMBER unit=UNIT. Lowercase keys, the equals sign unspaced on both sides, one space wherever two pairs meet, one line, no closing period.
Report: value=1.3 unit=V
